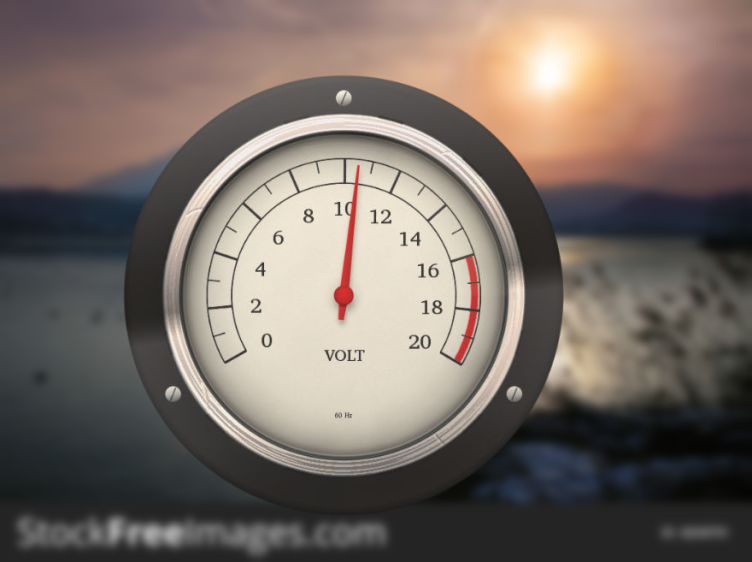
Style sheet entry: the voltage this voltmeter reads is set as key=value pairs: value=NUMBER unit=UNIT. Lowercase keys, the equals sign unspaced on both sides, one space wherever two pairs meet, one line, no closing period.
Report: value=10.5 unit=V
